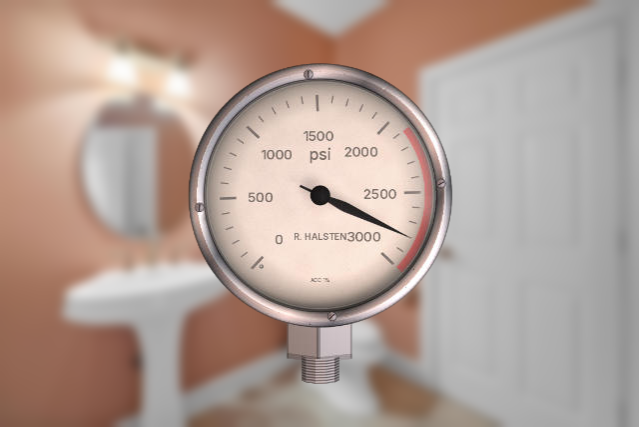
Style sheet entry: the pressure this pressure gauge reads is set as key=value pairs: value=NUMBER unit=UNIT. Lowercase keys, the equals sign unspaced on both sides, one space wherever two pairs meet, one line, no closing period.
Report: value=2800 unit=psi
